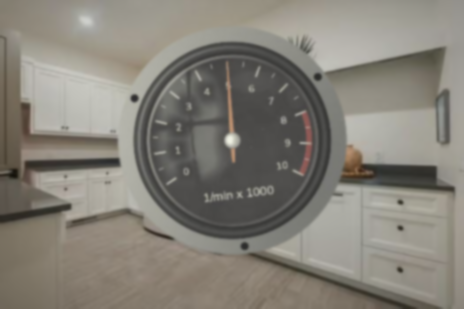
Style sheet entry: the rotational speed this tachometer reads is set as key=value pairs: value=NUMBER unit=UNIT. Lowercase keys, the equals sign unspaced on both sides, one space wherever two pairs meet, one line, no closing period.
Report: value=5000 unit=rpm
